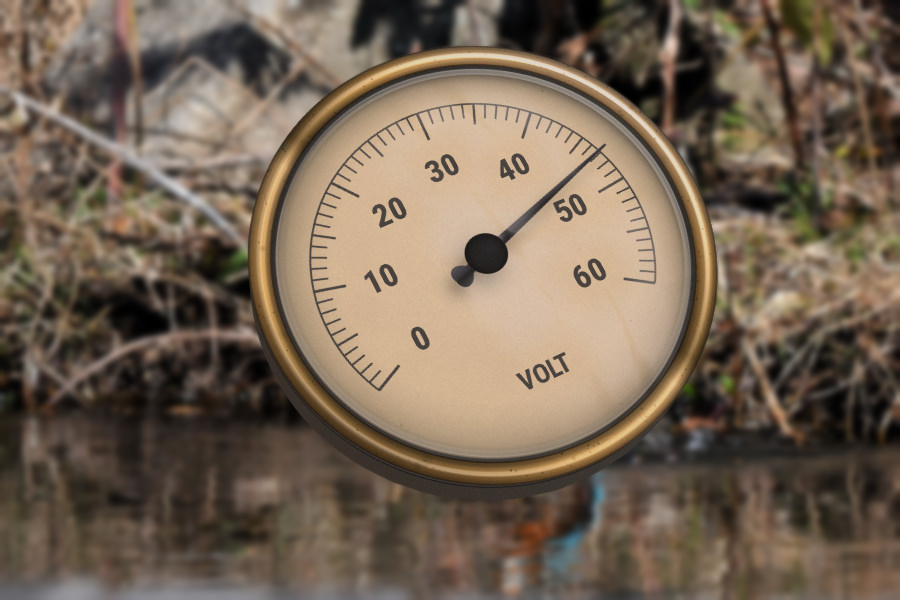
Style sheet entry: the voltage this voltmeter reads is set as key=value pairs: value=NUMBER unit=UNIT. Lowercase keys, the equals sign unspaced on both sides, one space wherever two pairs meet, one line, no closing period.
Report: value=47 unit=V
